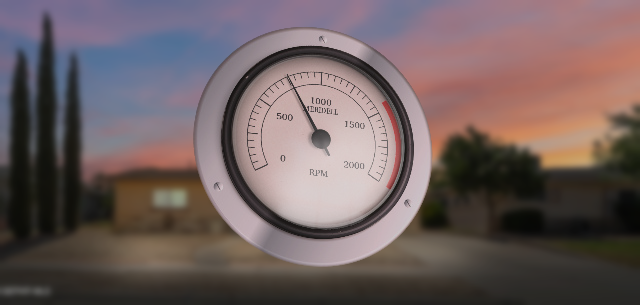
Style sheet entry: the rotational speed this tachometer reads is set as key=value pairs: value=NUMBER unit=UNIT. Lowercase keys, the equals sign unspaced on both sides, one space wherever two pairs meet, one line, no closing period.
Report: value=750 unit=rpm
